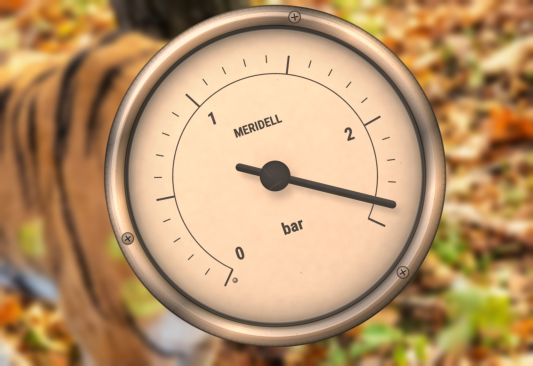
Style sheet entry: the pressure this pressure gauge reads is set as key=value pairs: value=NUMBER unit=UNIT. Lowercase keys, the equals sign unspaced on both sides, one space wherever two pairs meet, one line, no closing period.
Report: value=2.4 unit=bar
